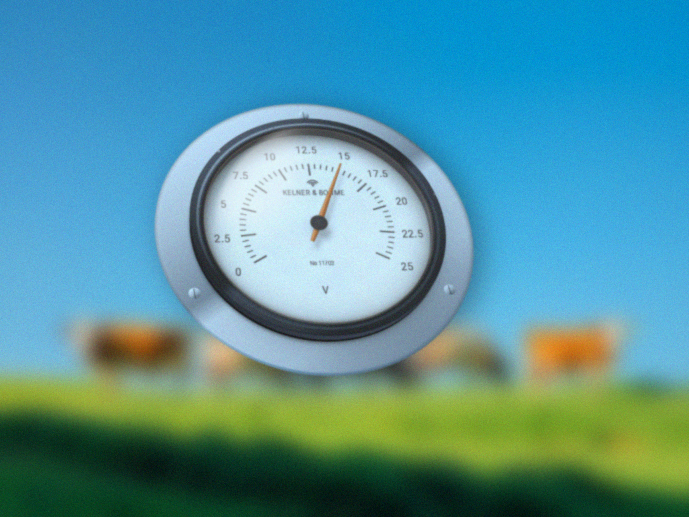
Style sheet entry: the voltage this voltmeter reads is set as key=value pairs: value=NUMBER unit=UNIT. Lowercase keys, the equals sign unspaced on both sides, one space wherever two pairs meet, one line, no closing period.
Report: value=15 unit=V
